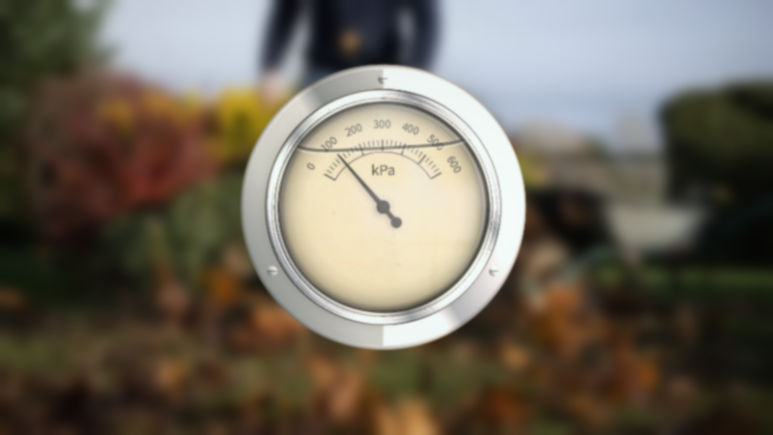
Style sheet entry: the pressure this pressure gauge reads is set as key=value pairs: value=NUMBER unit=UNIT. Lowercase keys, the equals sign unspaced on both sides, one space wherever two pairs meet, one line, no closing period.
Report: value=100 unit=kPa
